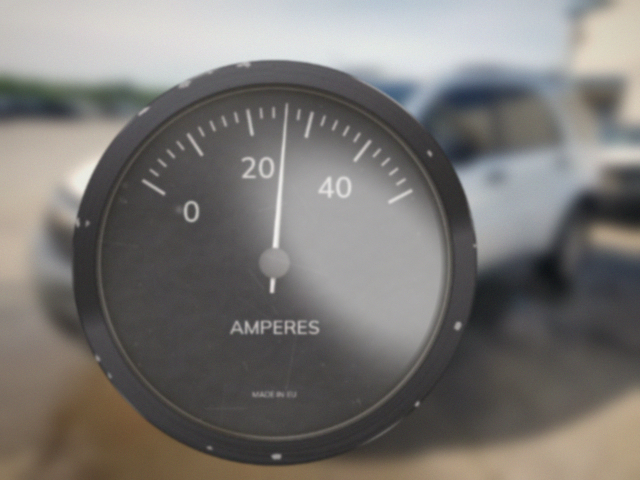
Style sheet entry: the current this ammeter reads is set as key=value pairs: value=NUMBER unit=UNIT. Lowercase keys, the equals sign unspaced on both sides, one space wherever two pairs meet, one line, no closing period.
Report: value=26 unit=A
